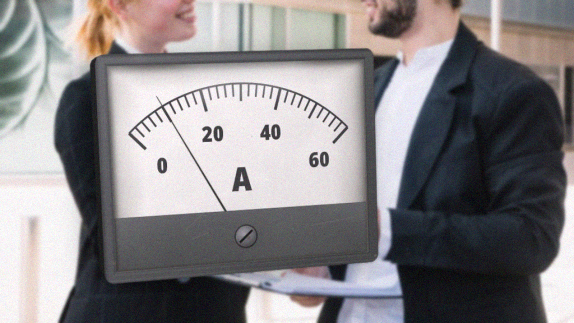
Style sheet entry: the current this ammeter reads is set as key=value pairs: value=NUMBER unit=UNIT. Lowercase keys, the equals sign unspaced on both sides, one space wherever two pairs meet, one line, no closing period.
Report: value=10 unit=A
